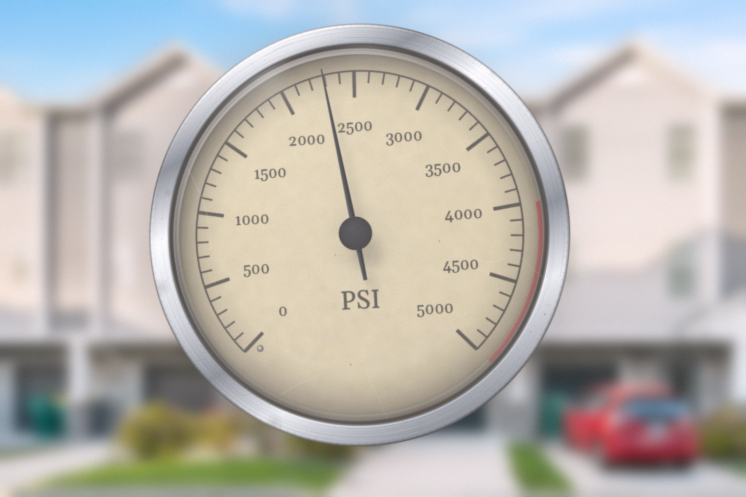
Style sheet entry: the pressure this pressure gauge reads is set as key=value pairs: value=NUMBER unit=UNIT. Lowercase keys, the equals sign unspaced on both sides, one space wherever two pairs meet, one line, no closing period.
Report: value=2300 unit=psi
